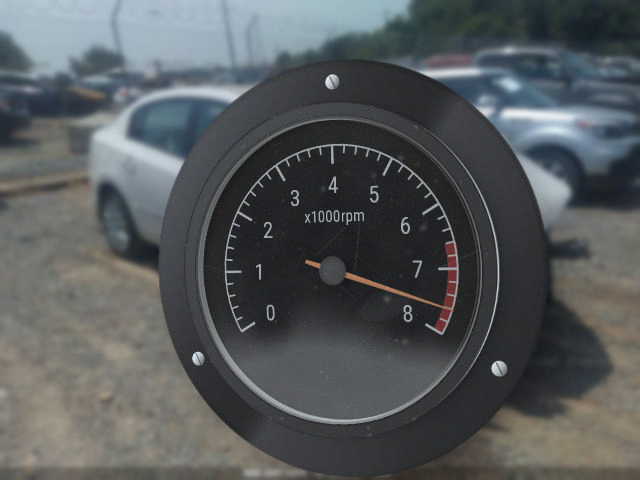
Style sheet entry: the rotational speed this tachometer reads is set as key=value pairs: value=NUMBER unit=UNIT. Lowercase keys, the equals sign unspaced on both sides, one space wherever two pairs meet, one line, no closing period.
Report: value=7600 unit=rpm
